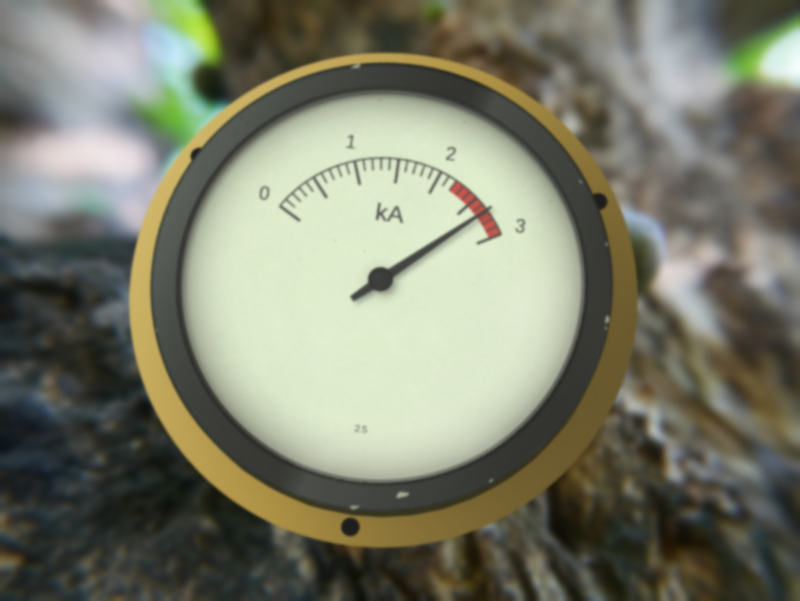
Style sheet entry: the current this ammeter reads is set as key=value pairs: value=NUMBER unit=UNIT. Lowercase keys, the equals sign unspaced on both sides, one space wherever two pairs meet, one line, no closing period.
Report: value=2.7 unit=kA
